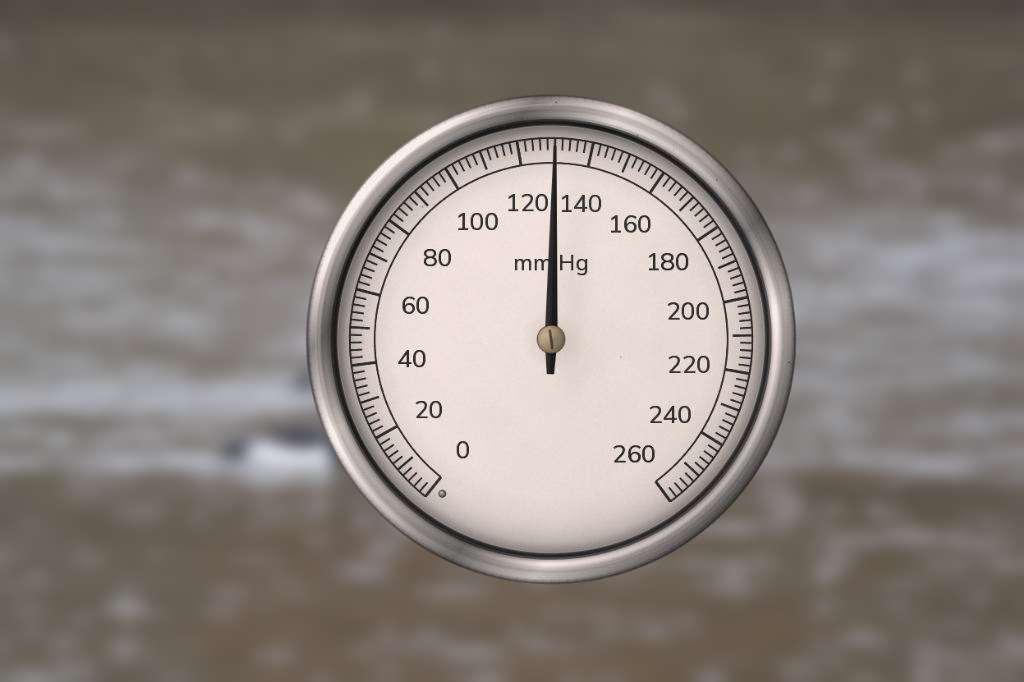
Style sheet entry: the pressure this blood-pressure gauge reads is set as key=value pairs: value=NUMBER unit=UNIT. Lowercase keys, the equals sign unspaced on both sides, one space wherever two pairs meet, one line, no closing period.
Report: value=130 unit=mmHg
